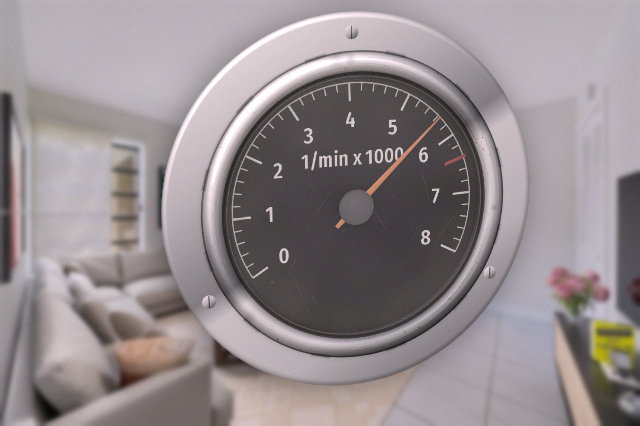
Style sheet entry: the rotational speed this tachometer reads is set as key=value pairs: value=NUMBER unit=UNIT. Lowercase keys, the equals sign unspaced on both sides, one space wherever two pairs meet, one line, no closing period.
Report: value=5600 unit=rpm
